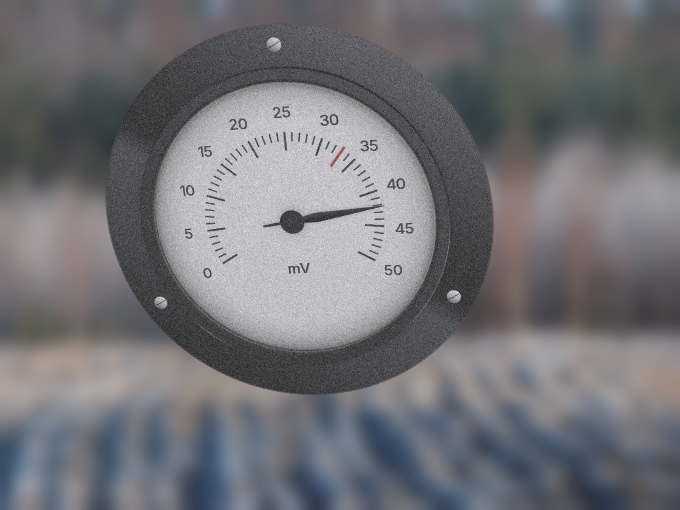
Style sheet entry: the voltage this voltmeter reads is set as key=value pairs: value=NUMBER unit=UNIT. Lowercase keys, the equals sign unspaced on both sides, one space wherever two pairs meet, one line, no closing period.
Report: value=42 unit=mV
